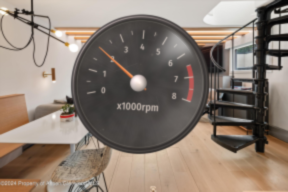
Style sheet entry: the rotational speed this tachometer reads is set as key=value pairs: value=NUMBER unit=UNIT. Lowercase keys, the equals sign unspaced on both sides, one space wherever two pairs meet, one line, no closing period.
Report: value=2000 unit=rpm
